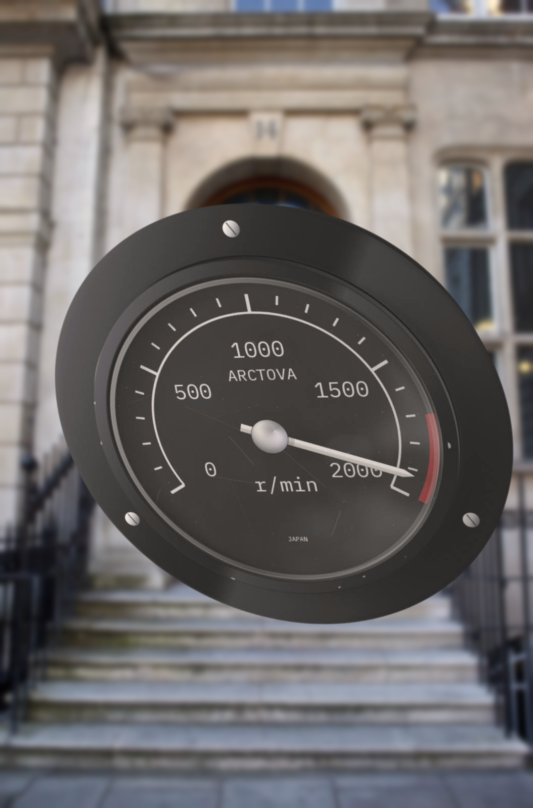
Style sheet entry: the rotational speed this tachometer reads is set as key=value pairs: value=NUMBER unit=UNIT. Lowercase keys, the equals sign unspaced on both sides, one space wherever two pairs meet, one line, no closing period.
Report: value=1900 unit=rpm
